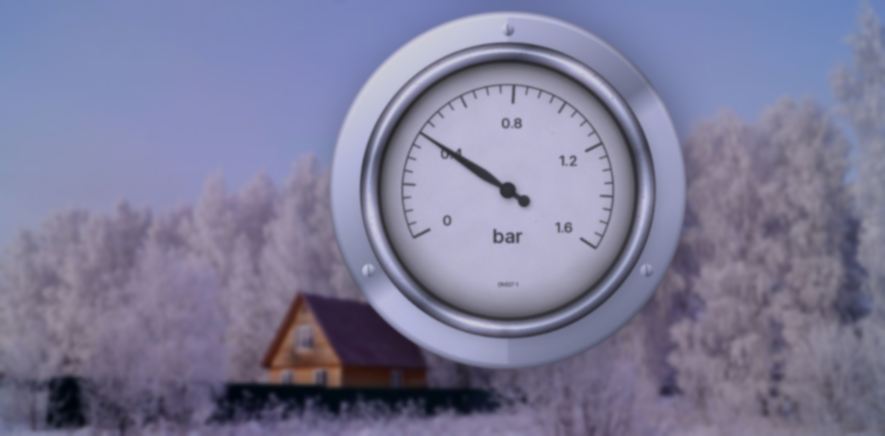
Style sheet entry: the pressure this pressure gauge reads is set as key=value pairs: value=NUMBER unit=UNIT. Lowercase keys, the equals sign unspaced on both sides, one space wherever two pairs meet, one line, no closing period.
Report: value=0.4 unit=bar
